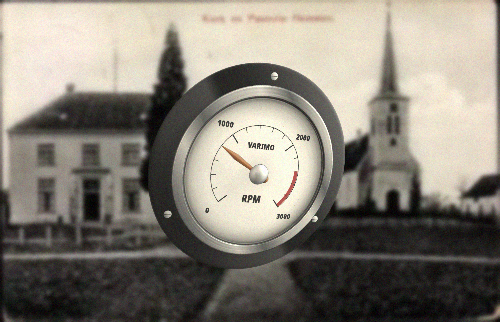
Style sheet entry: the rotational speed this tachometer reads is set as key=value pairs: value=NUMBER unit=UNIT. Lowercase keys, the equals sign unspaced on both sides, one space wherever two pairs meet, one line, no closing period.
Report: value=800 unit=rpm
